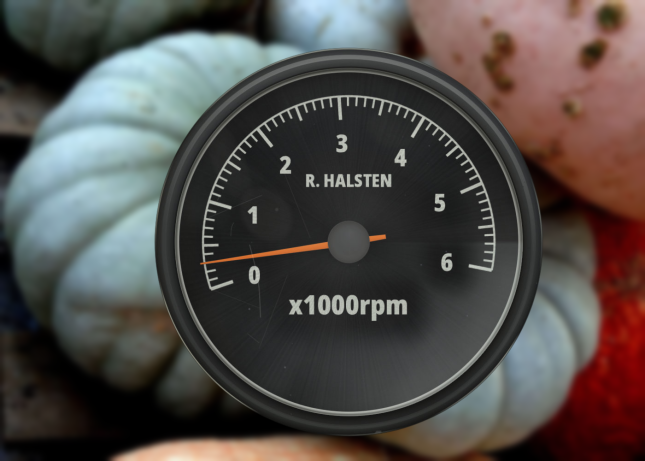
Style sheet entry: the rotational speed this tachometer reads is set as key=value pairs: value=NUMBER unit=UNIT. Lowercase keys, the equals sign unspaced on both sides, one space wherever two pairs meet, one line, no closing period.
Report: value=300 unit=rpm
